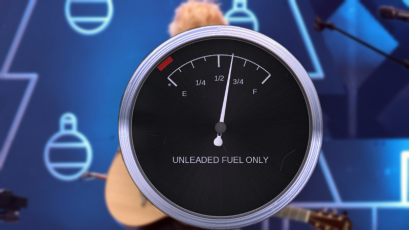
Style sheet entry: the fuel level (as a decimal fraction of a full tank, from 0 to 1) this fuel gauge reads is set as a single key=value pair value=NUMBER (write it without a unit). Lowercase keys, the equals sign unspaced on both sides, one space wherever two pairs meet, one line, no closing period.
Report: value=0.625
